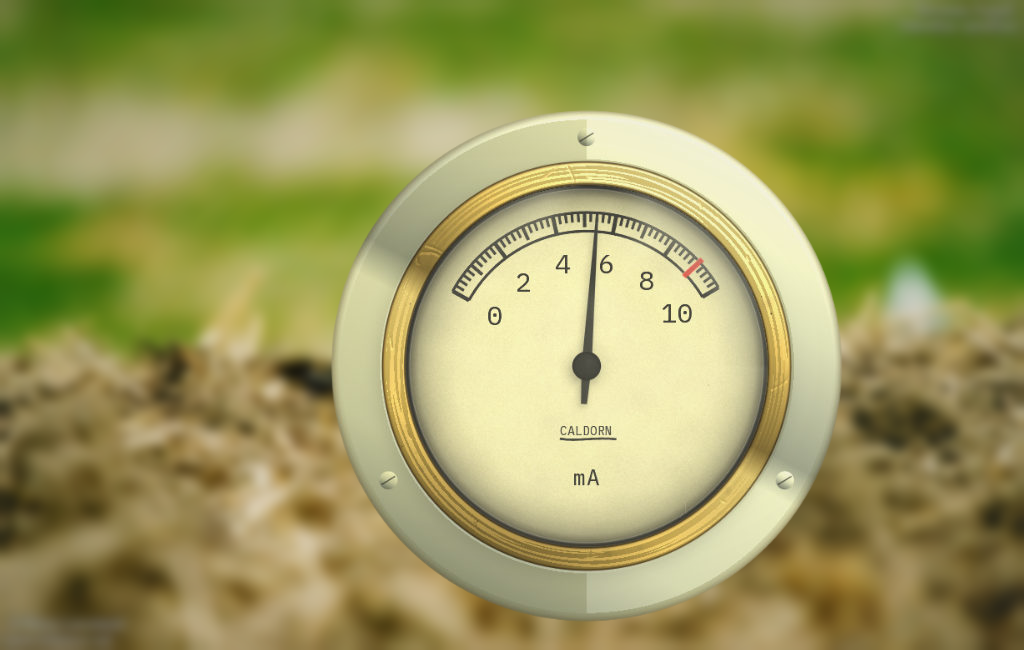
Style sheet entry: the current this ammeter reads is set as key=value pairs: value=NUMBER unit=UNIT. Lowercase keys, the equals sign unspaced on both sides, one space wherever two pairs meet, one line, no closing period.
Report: value=5.4 unit=mA
